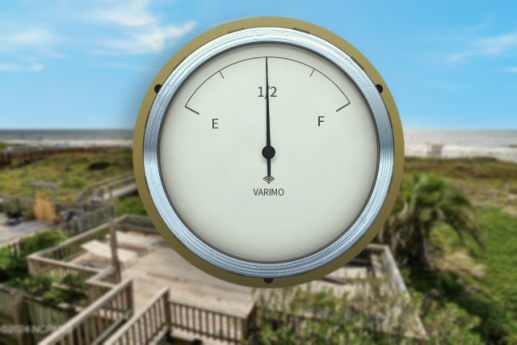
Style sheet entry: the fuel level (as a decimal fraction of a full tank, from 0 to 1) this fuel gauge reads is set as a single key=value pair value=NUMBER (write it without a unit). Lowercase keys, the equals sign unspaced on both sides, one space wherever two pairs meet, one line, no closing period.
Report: value=0.5
